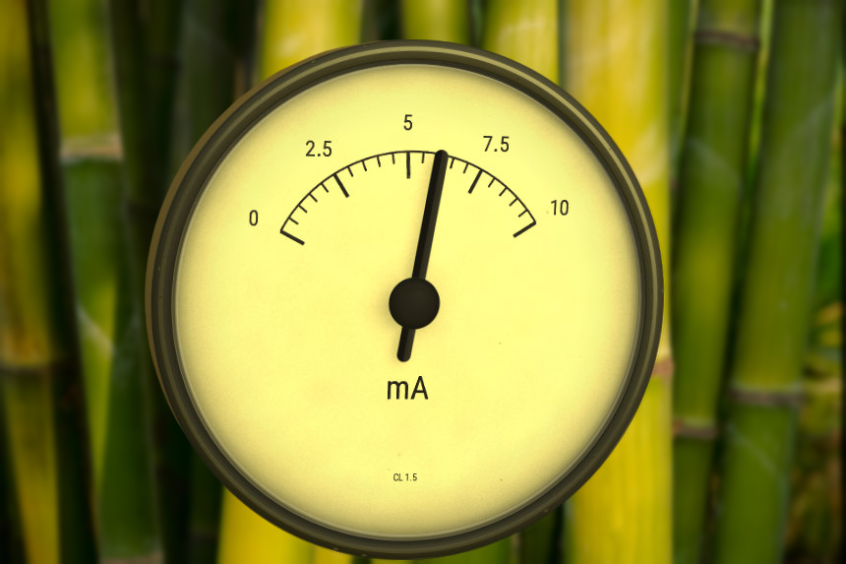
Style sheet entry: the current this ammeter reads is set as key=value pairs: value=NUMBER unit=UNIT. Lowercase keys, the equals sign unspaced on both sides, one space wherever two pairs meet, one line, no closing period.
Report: value=6 unit=mA
